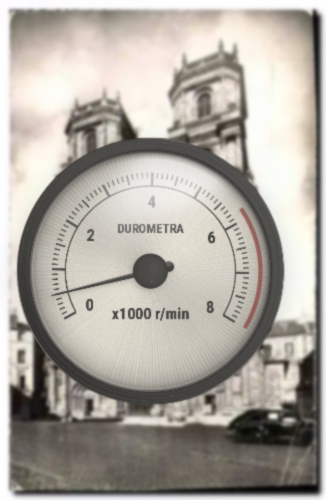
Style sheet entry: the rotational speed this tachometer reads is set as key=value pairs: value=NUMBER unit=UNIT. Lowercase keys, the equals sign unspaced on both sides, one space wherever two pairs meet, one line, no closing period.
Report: value=500 unit=rpm
